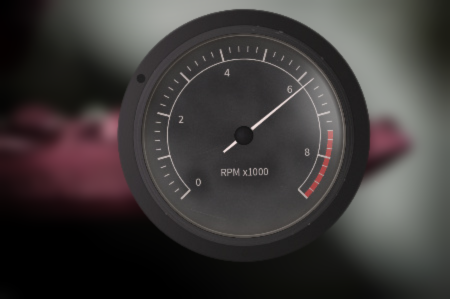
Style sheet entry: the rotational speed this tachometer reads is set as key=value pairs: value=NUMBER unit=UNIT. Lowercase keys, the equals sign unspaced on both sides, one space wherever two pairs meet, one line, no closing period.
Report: value=6200 unit=rpm
